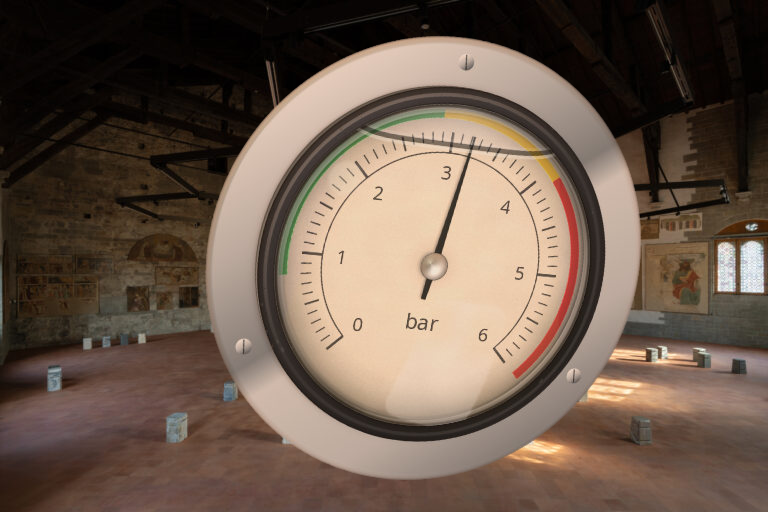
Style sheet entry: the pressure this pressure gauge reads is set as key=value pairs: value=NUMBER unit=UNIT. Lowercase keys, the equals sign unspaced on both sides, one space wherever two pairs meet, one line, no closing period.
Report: value=3.2 unit=bar
